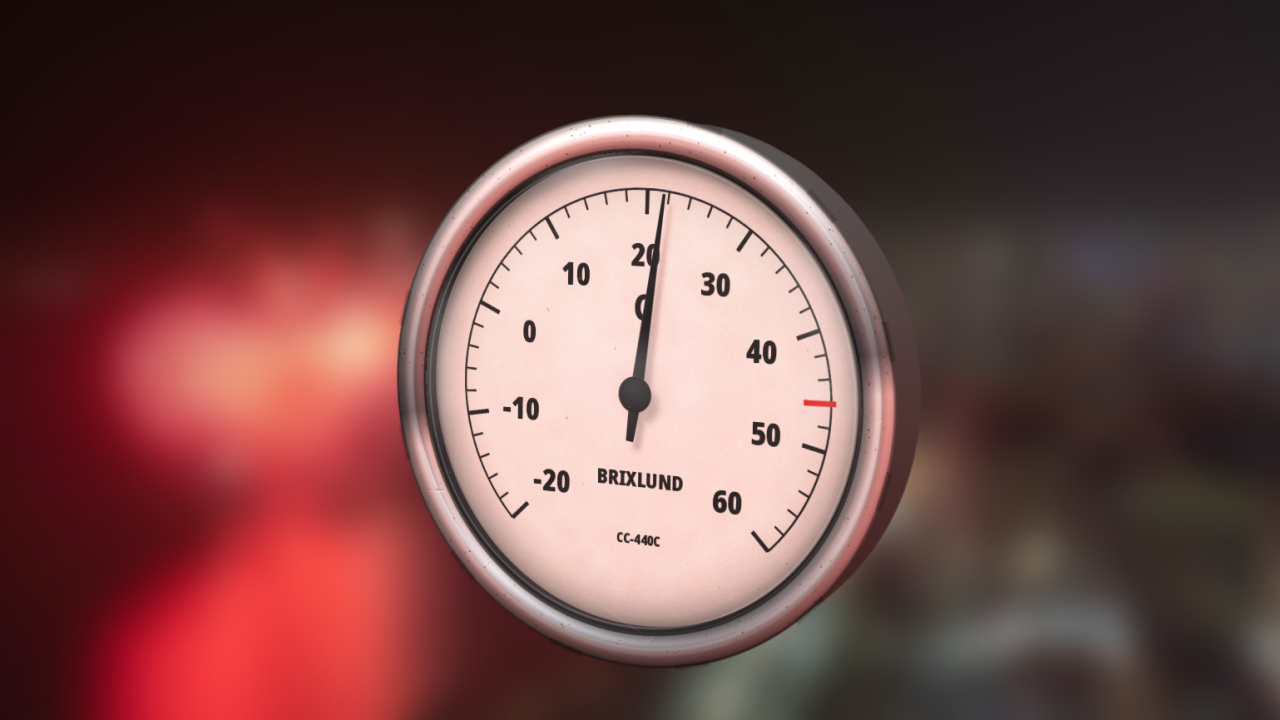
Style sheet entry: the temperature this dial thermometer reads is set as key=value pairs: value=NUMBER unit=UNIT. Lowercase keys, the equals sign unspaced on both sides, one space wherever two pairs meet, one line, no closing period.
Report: value=22 unit=°C
